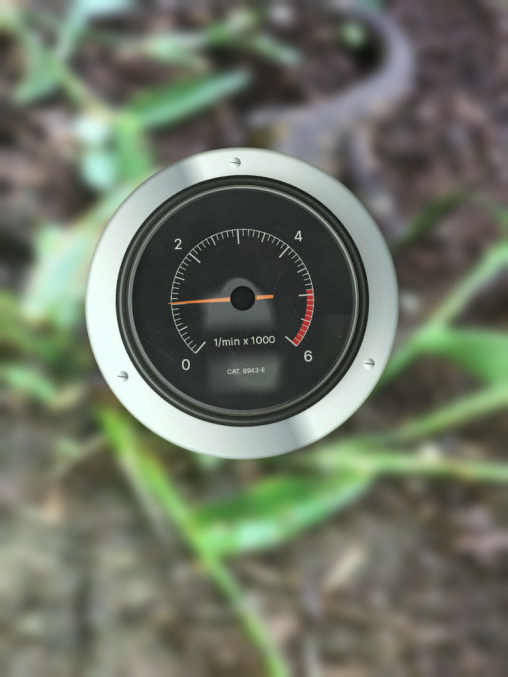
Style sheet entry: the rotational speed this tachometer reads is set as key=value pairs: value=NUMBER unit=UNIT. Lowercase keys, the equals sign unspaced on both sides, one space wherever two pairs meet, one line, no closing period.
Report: value=1000 unit=rpm
